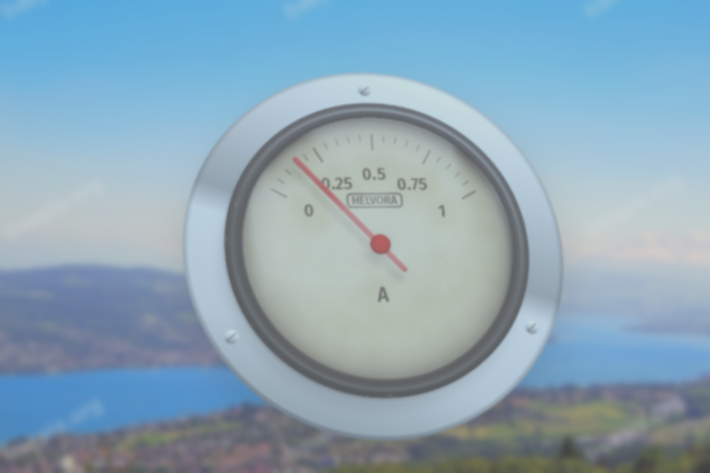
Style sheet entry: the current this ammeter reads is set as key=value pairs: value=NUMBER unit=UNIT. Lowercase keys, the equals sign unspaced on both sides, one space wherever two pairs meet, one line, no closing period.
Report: value=0.15 unit=A
